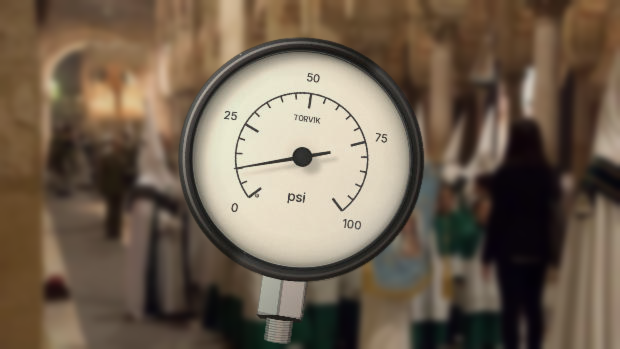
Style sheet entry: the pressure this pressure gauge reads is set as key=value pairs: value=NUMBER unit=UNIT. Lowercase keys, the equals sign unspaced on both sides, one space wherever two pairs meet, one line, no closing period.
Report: value=10 unit=psi
